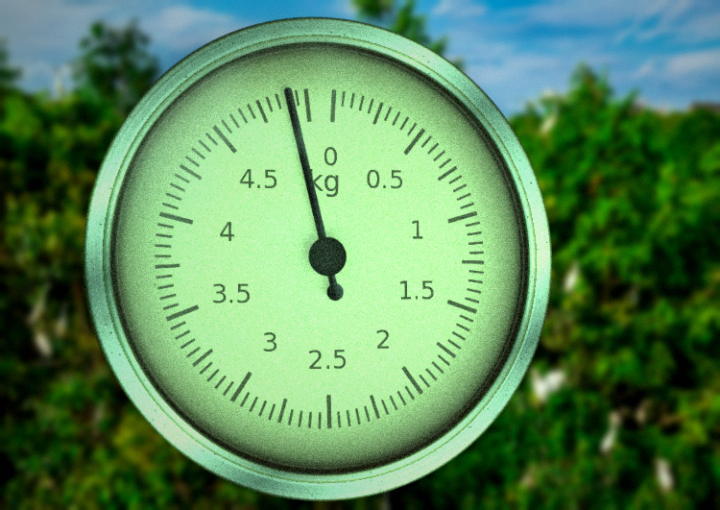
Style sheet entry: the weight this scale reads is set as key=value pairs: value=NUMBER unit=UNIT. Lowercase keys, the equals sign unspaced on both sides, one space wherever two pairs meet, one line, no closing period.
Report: value=4.9 unit=kg
